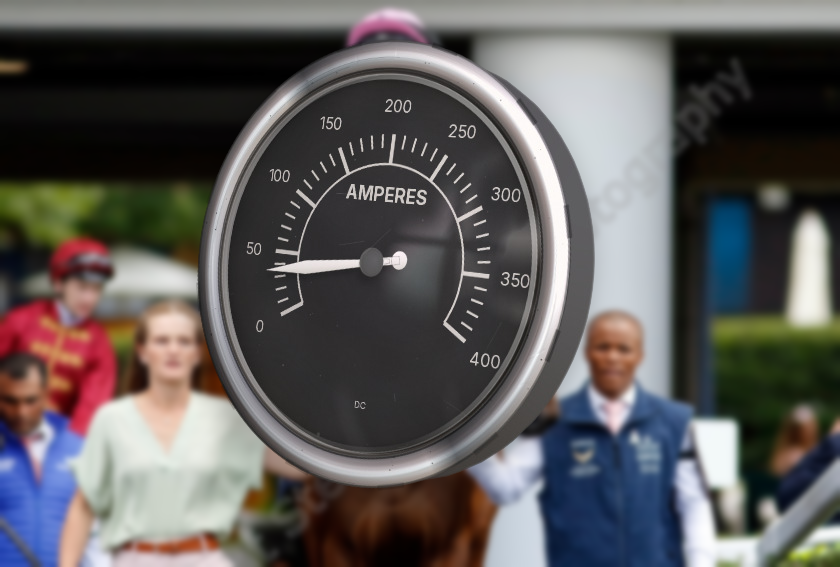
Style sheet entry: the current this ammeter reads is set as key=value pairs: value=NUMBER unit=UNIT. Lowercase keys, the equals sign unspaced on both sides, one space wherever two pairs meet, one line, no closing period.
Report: value=35 unit=A
